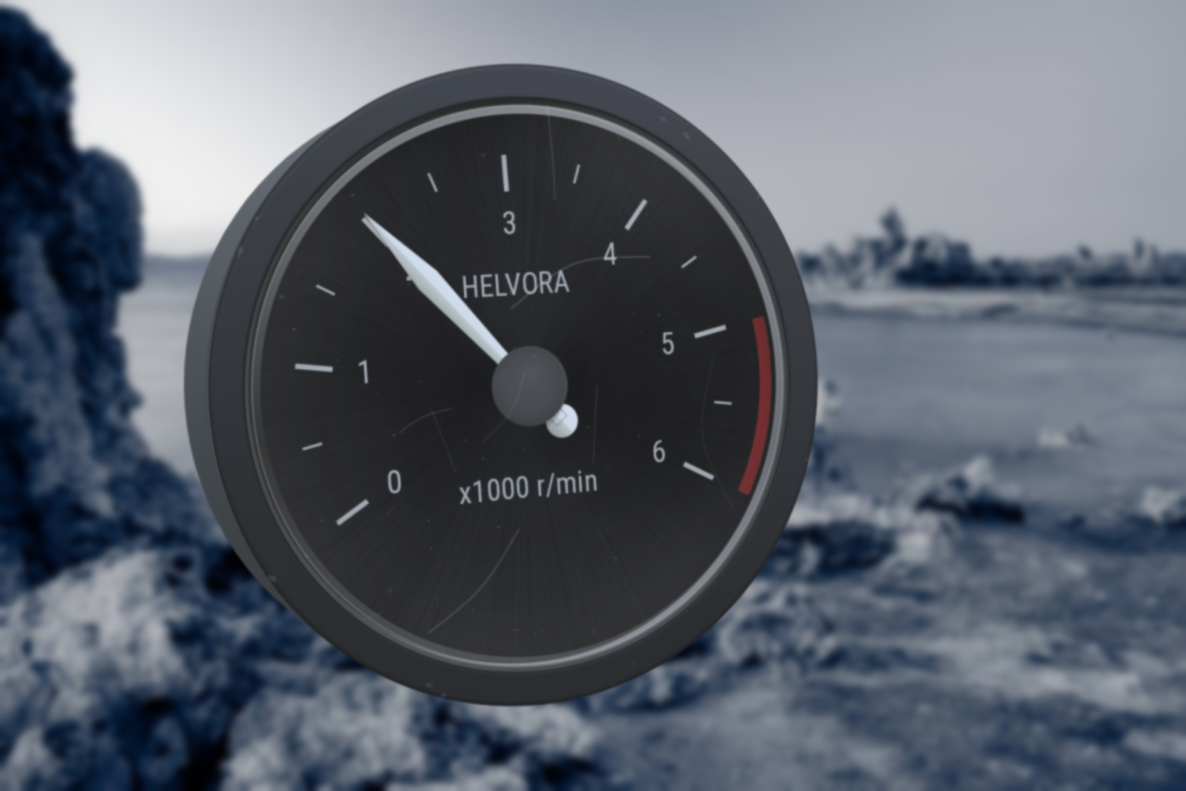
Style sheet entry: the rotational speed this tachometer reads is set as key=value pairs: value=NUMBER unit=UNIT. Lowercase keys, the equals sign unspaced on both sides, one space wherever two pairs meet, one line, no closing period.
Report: value=2000 unit=rpm
